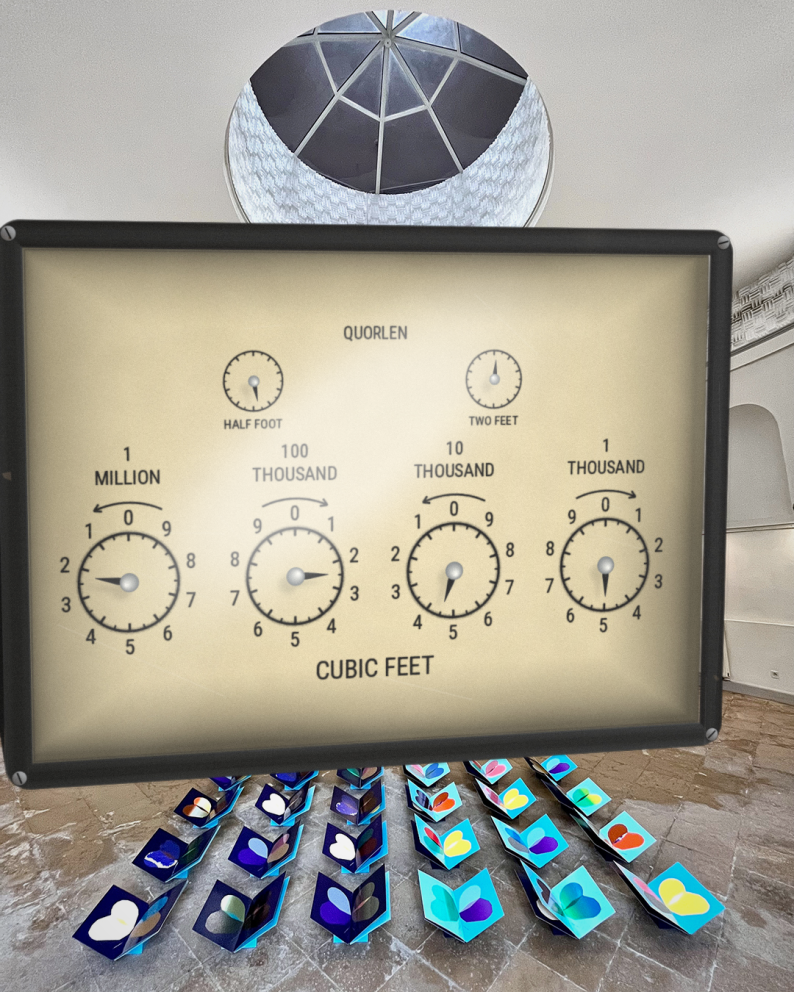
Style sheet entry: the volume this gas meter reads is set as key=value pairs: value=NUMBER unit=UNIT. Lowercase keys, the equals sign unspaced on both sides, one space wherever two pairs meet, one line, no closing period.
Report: value=224500 unit=ft³
